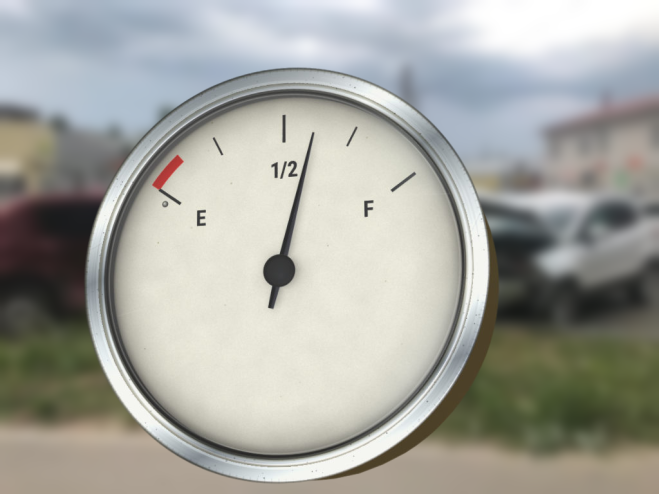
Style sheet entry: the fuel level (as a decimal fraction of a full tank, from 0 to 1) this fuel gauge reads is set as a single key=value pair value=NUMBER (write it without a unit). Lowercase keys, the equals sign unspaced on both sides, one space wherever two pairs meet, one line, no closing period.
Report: value=0.625
